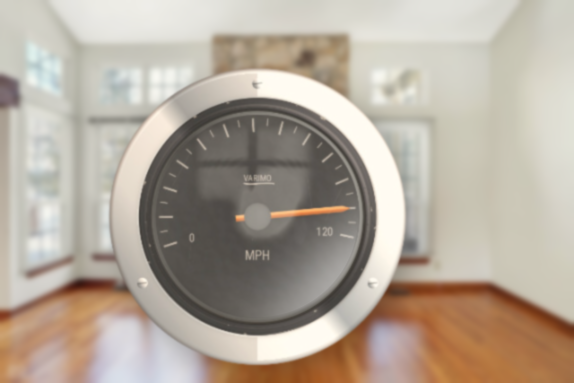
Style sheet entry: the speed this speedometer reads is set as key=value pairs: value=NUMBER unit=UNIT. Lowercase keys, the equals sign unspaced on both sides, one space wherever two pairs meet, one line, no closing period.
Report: value=110 unit=mph
